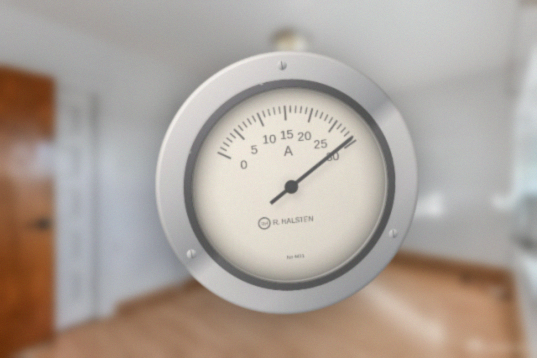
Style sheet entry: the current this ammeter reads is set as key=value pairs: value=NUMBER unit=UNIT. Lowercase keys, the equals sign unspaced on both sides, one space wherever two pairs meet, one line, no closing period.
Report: value=29 unit=A
